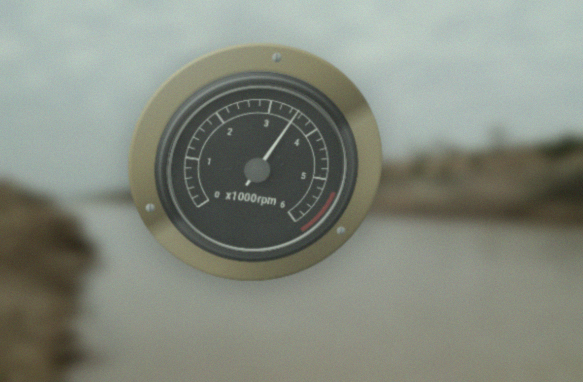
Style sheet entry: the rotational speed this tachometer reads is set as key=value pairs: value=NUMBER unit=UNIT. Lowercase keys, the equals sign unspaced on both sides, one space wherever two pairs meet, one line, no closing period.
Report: value=3500 unit=rpm
